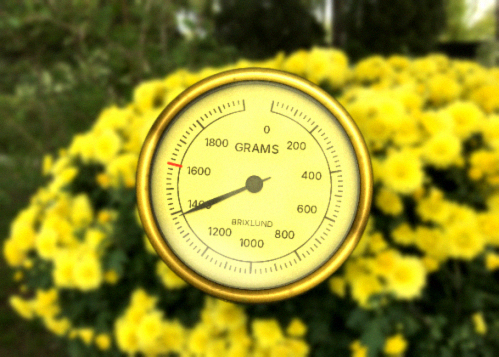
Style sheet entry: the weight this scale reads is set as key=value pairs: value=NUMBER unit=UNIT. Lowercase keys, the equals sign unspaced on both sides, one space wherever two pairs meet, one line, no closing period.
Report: value=1380 unit=g
